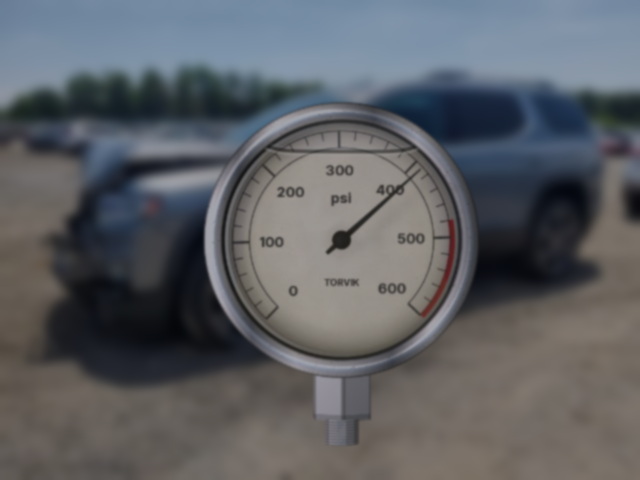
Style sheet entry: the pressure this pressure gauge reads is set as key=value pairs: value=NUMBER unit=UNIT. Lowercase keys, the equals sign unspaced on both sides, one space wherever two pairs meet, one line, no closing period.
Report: value=410 unit=psi
